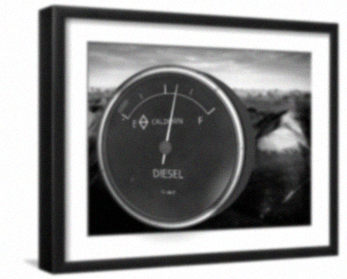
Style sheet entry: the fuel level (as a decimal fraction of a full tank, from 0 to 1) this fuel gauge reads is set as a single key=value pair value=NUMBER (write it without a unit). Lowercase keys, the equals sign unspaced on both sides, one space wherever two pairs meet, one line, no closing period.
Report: value=0.625
